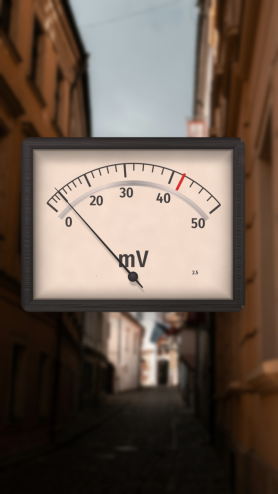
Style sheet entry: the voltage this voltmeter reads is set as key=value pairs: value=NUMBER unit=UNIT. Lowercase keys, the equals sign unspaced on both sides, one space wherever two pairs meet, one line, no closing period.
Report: value=10 unit=mV
